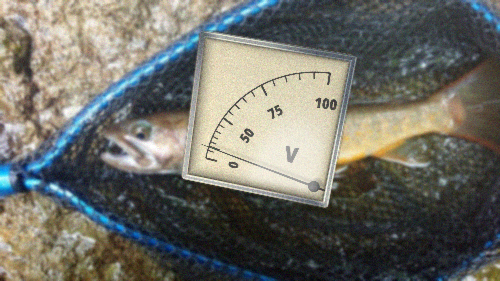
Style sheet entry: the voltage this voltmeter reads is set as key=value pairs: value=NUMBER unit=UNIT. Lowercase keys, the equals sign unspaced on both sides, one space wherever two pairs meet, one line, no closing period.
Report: value=25 unit=V
